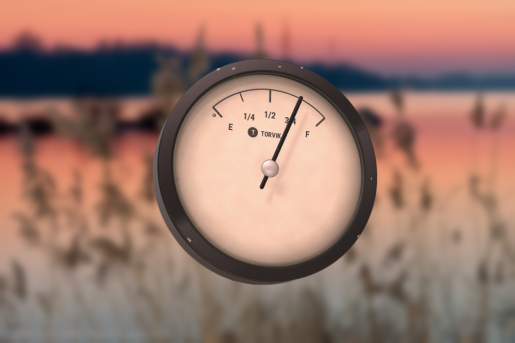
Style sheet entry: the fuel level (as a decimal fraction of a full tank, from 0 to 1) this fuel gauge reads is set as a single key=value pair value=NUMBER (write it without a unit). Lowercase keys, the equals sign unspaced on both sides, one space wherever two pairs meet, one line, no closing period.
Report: value=0.75
